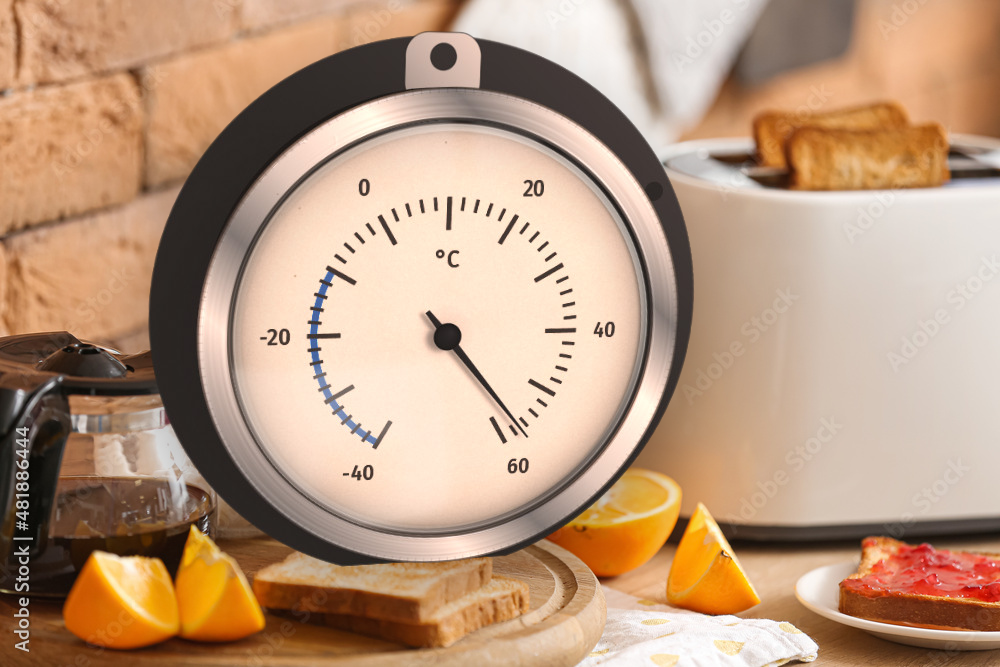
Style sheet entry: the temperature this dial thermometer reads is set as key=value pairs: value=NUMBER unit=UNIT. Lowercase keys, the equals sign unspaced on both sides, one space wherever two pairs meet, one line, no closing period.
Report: value=57 unit=°C
